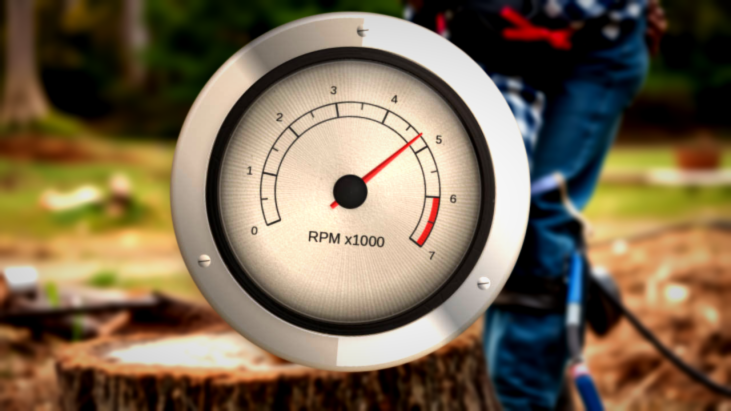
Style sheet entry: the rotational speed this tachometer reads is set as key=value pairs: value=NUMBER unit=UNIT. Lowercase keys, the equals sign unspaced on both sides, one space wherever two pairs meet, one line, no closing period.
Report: value=4750 unit=rpm
